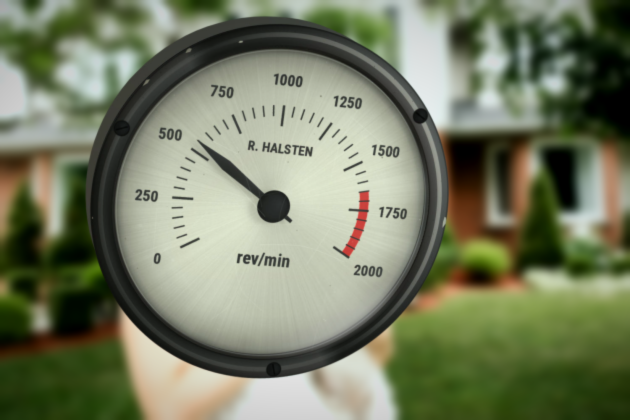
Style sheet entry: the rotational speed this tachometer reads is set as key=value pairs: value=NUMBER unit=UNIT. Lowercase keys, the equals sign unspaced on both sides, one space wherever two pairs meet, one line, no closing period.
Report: value=550 unit=rpm
